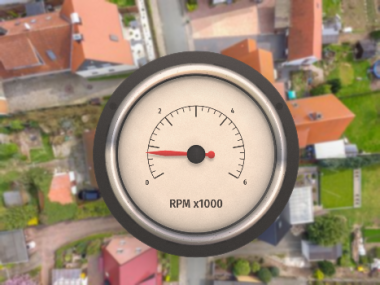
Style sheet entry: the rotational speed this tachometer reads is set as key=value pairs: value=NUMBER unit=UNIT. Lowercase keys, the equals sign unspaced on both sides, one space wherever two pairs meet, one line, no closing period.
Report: value=800 unit=rpm
